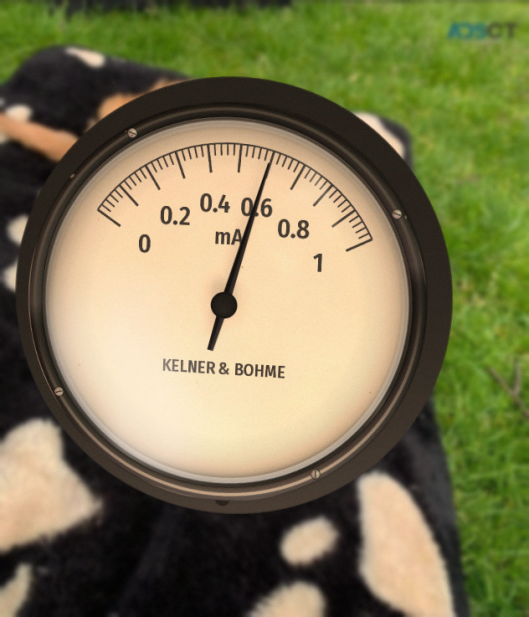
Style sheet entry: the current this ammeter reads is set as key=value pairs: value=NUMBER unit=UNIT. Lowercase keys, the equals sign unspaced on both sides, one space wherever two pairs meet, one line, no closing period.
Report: value=0.6 unit=mA
